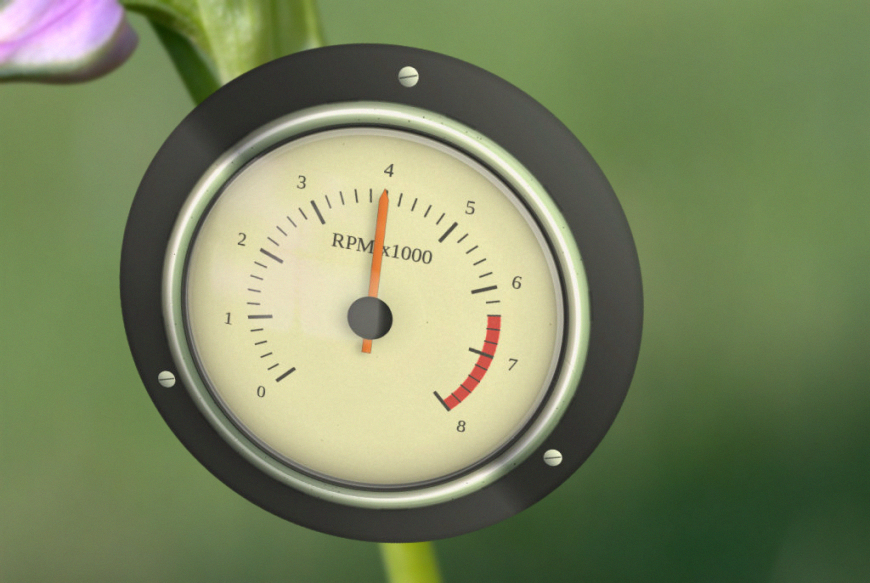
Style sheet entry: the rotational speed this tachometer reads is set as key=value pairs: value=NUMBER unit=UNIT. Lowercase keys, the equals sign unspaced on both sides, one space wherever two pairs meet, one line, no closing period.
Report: value=4000 unit=rpm
